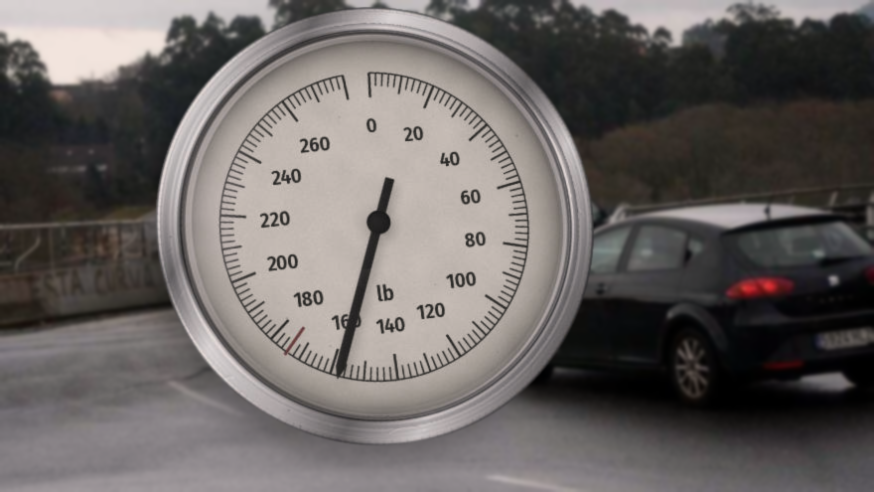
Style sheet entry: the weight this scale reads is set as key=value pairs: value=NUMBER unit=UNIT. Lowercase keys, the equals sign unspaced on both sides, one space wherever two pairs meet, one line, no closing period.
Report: value=158 unit=lb
